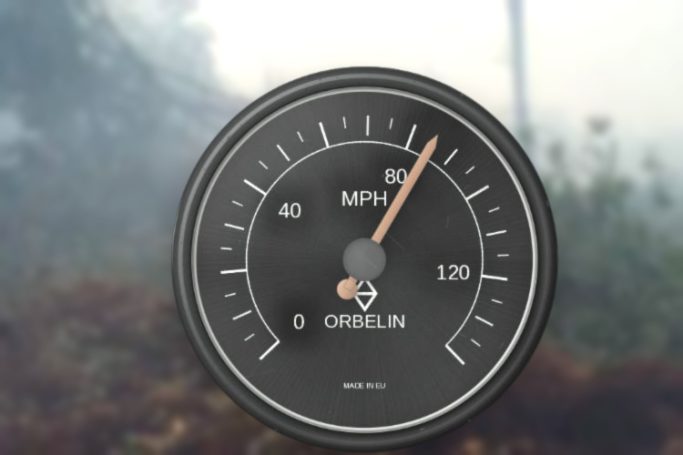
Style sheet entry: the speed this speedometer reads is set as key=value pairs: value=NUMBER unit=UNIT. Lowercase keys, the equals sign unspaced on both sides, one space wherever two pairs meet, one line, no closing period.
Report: value=85 unit=mph
